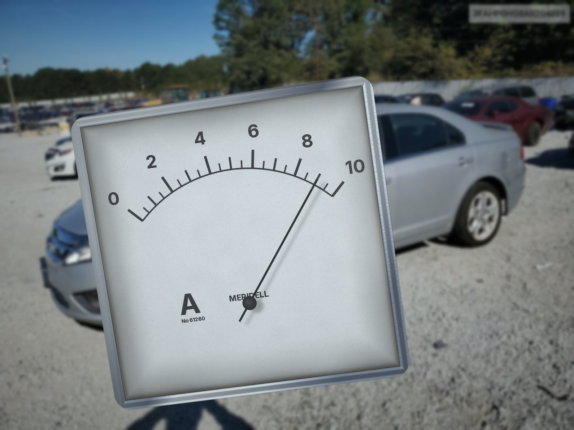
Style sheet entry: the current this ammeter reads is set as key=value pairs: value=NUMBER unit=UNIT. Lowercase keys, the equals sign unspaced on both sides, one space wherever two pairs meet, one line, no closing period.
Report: value=9 unit=A
